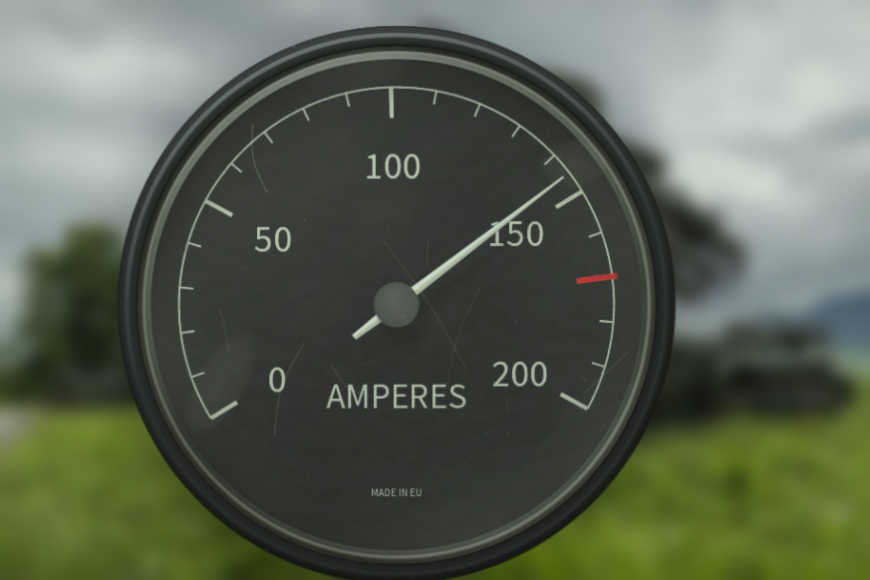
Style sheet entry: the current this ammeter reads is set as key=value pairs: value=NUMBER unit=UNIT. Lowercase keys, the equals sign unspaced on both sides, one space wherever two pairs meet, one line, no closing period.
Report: value=145 unit=A
